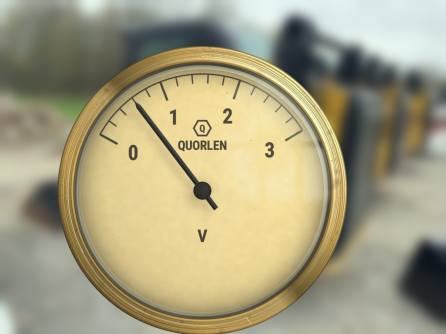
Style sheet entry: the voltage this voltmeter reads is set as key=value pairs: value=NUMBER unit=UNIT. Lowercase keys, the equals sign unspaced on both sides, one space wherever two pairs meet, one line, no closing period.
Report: value=0.6 unit=V
